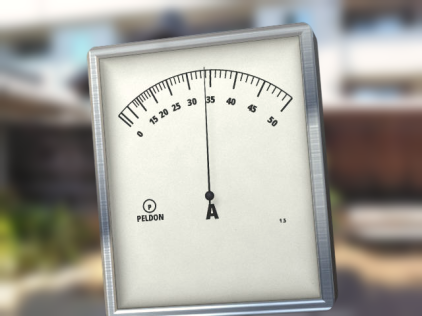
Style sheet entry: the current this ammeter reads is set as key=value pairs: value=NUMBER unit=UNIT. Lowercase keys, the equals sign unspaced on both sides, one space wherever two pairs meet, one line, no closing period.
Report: value=34 unit=A
